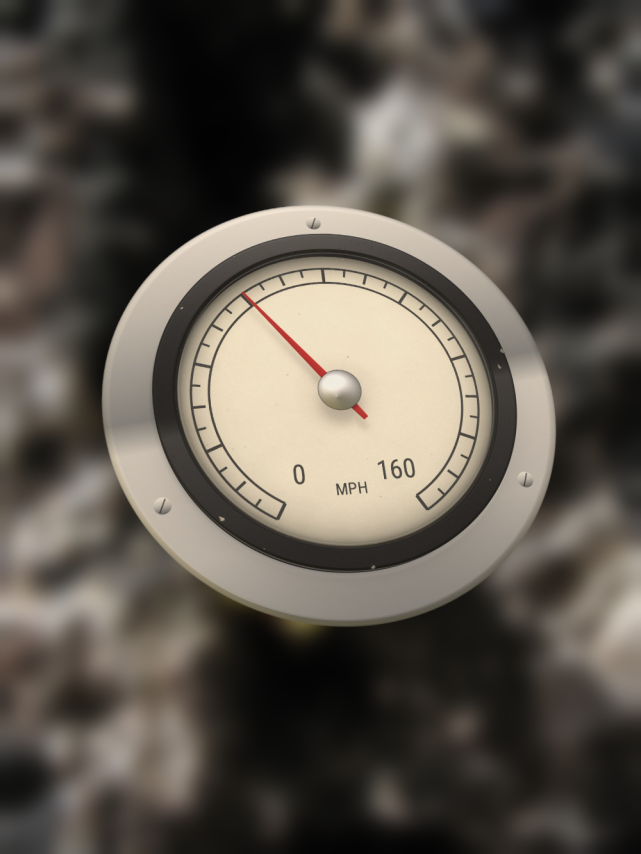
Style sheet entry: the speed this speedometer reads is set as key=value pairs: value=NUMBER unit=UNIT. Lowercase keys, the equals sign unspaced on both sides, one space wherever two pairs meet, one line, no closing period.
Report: value=60 unit=mph
